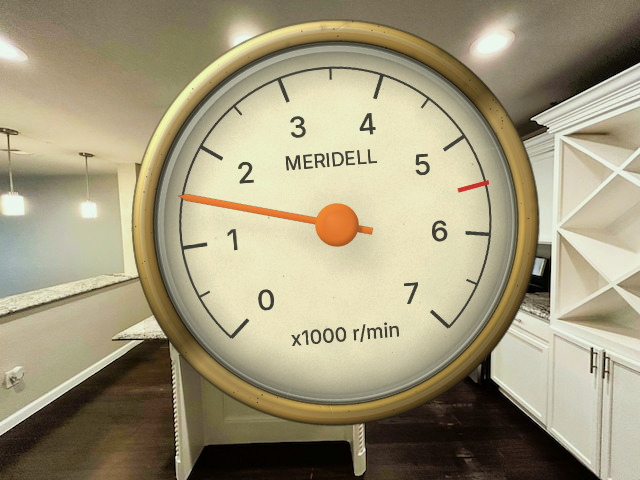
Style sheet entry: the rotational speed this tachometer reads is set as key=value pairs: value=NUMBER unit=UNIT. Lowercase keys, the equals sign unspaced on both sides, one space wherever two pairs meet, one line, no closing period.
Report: value=1500 unit=rpm
